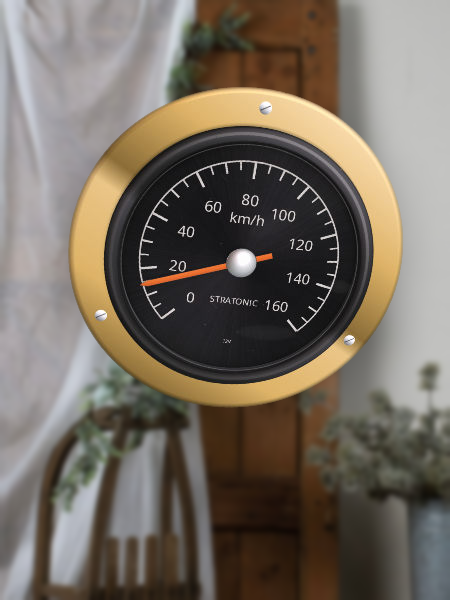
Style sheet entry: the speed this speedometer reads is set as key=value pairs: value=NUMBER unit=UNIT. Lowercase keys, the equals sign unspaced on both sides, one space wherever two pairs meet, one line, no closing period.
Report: value=15 unit=km/h
